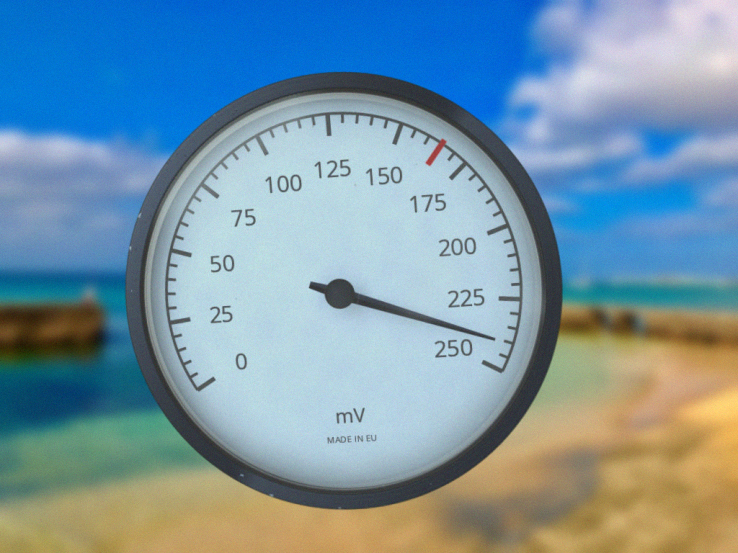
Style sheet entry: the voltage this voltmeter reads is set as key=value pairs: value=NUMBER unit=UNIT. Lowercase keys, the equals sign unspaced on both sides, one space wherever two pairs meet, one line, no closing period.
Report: value=240 unit=mV
